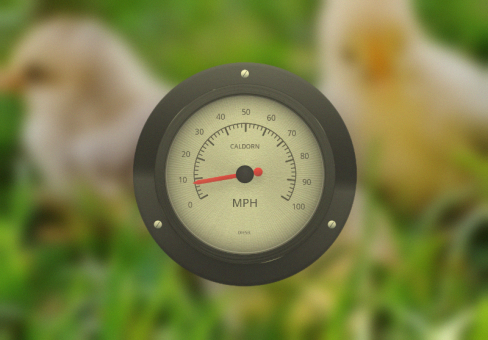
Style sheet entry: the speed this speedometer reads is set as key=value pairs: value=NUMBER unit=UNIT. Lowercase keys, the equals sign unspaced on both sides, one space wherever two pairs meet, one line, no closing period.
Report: value=8 unit=mph
